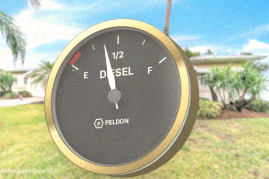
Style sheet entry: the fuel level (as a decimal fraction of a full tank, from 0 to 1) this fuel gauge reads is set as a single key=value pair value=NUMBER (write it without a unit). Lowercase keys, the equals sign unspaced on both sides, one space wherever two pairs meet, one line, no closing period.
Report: value=0.375
